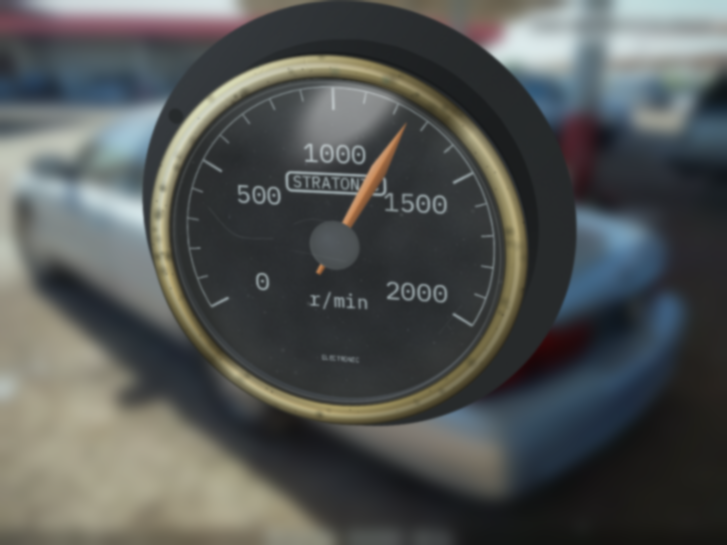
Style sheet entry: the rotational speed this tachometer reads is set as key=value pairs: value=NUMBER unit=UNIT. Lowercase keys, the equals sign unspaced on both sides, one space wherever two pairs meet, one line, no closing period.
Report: value=1250 unit=rpm
